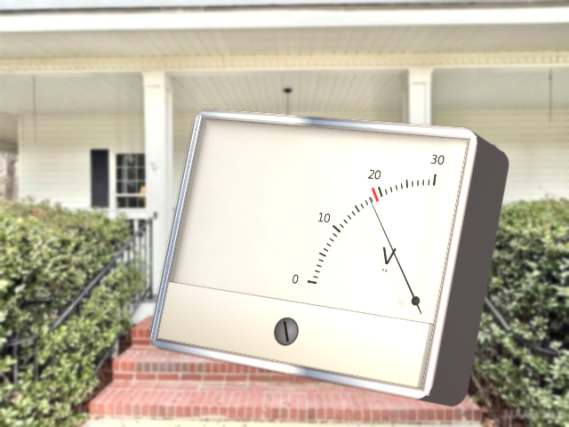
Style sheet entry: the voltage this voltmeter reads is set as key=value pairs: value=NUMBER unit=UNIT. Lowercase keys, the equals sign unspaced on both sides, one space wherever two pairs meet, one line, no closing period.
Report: value=18 unit=V
